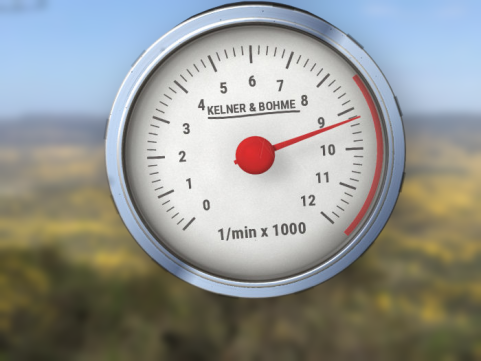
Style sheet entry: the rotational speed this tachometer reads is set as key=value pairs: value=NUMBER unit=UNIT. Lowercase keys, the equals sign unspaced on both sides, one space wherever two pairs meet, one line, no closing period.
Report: value=9200 unit=rpm
